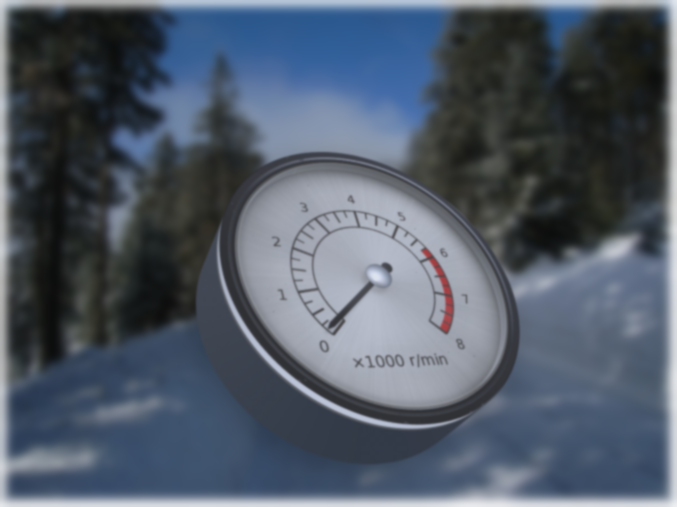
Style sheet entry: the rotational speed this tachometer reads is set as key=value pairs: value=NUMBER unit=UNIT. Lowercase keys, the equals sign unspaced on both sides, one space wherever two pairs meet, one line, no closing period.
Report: value=125 unit=rpm
